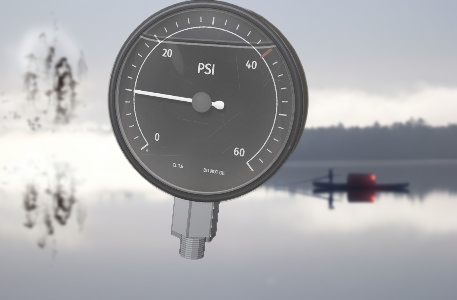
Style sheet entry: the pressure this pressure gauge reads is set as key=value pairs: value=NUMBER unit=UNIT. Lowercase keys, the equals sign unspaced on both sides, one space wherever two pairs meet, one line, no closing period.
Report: value=10 unit=psi
